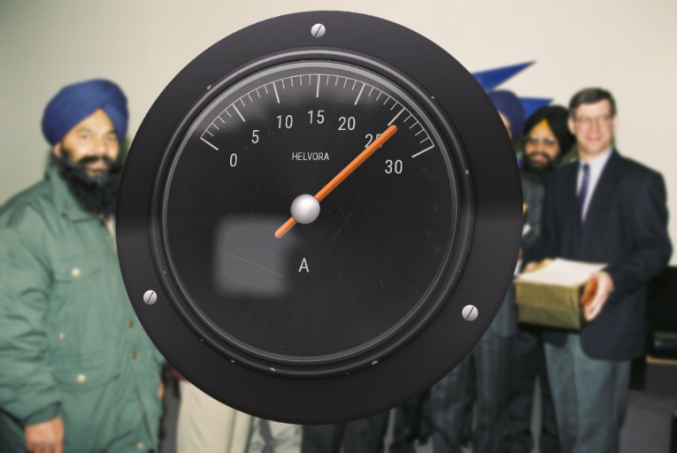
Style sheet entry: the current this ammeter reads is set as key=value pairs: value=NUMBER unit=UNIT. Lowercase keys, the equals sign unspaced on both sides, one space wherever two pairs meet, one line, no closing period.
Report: value=26 unit=A
